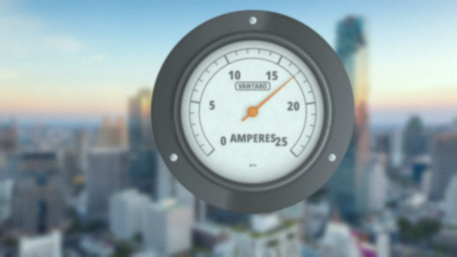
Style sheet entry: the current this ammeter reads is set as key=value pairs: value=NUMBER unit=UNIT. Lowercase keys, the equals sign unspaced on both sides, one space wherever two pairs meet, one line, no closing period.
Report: value=17 unit=A
